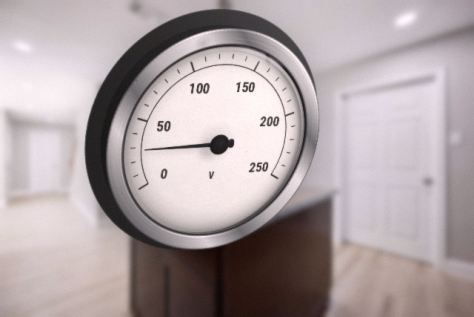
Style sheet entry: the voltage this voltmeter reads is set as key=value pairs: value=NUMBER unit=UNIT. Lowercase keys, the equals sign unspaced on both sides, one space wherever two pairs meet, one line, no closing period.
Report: value=30 unit=V
